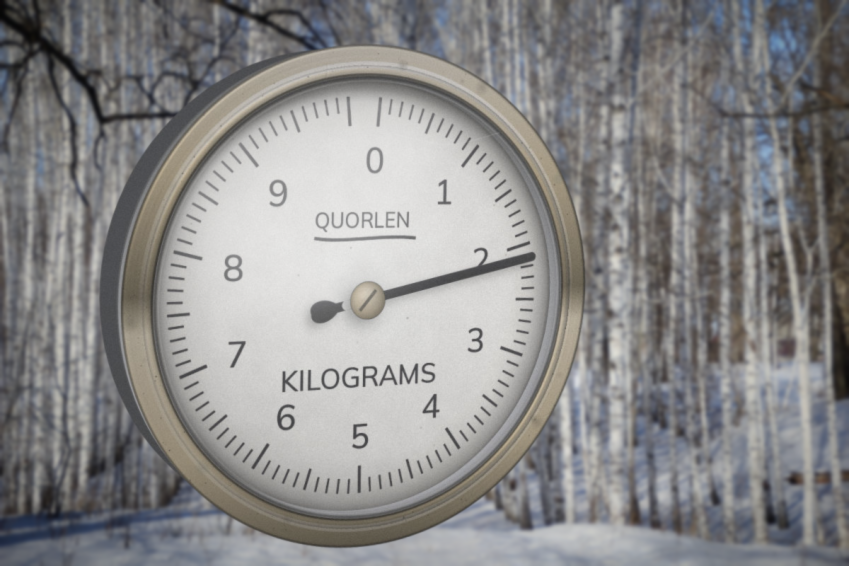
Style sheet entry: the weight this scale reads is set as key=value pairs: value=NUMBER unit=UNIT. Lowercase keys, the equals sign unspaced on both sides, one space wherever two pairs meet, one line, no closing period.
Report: value=2.1 unit=kg
